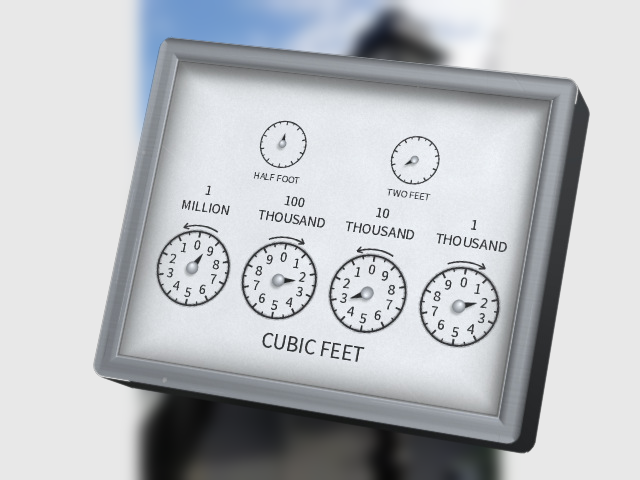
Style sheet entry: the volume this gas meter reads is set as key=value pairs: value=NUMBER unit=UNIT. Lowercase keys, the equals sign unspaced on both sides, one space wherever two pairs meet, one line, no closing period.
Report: value=923200 unit=ft³
